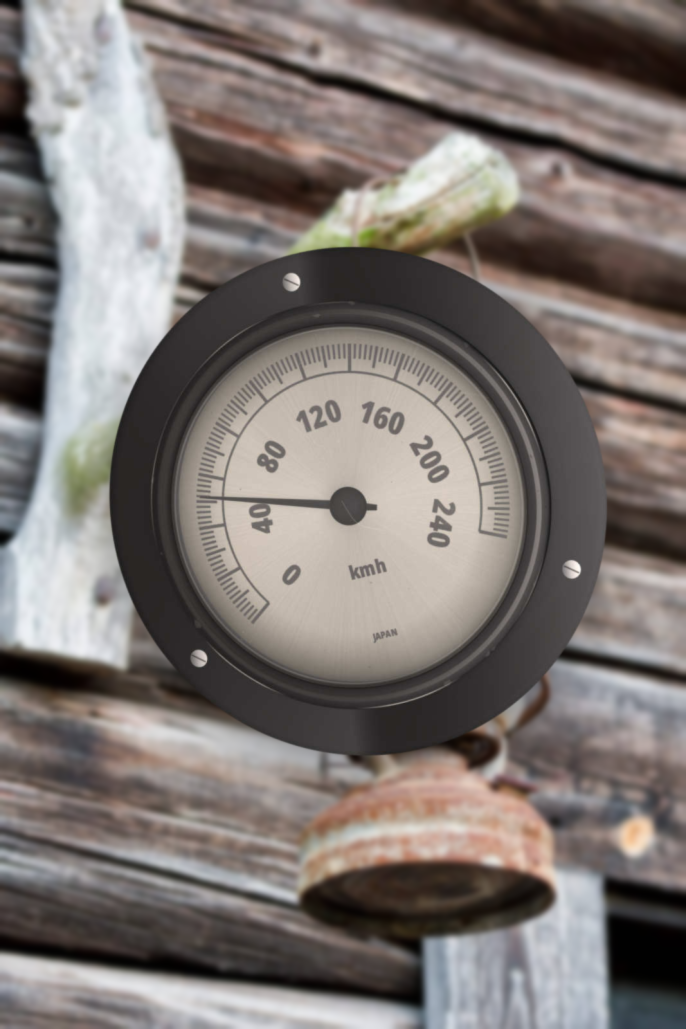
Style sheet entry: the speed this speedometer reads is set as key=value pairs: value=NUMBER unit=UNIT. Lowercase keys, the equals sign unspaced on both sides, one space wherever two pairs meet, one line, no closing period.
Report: value=52 unit=km/h
